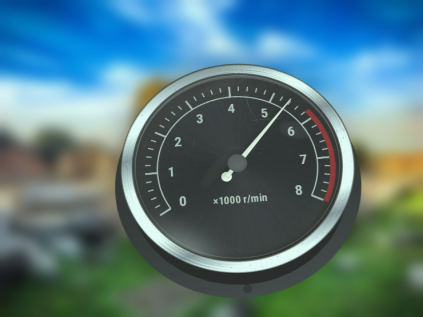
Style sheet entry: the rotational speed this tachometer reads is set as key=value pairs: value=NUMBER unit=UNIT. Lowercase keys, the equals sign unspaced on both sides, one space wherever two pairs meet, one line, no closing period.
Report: value=5400 unit=rpm
